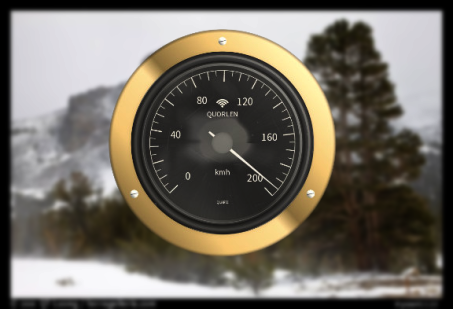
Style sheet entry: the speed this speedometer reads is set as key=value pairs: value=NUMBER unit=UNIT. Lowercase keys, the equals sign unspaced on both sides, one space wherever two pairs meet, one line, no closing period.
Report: value=195 unit=km/h
